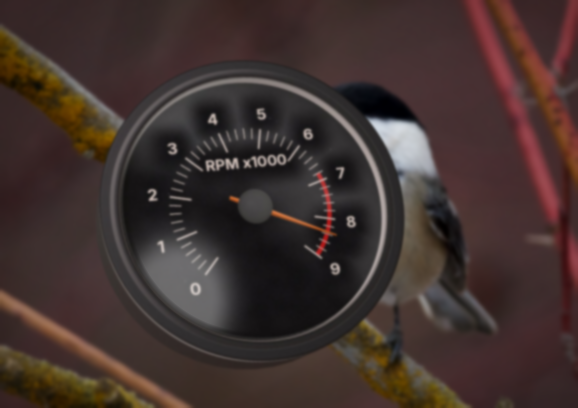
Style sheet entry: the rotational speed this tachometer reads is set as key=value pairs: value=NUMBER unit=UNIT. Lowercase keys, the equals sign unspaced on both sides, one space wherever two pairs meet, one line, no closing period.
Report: value=8400 unit=rpm
